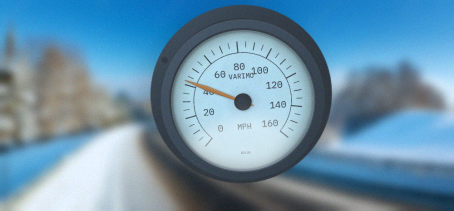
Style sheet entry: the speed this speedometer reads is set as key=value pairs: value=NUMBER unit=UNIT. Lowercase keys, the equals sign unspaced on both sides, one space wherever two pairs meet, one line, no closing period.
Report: value=42.5 unit=mph
